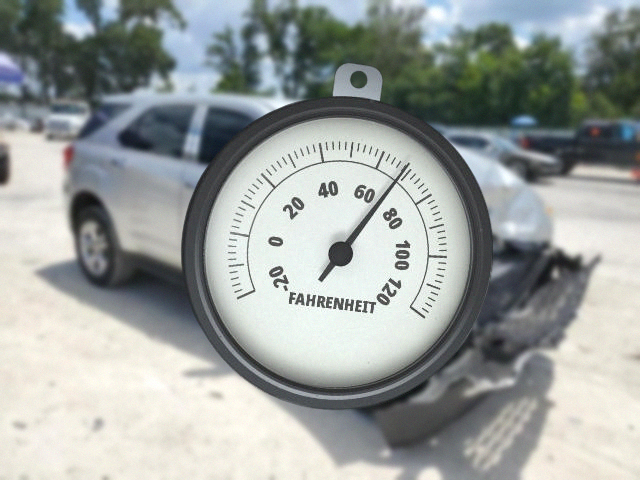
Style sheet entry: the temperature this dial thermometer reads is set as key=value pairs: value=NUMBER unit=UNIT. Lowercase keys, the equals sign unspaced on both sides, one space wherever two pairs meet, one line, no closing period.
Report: value=68 unit=°F
